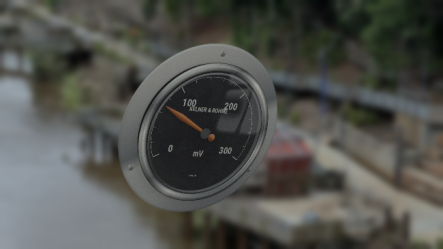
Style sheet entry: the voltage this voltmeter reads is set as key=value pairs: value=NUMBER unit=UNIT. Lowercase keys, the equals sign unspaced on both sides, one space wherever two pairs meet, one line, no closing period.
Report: value=70 unit=mV
